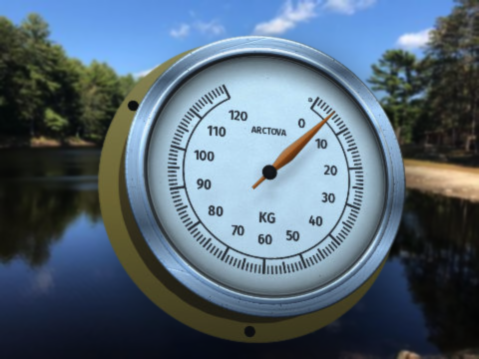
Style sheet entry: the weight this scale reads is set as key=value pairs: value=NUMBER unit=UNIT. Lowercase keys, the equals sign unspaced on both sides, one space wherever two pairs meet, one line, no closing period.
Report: value=5 unit=kg
